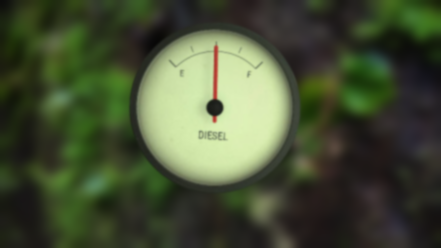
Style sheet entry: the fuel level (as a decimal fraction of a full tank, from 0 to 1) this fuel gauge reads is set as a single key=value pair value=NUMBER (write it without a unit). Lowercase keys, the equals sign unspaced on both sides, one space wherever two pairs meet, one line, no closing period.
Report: value=0.5
